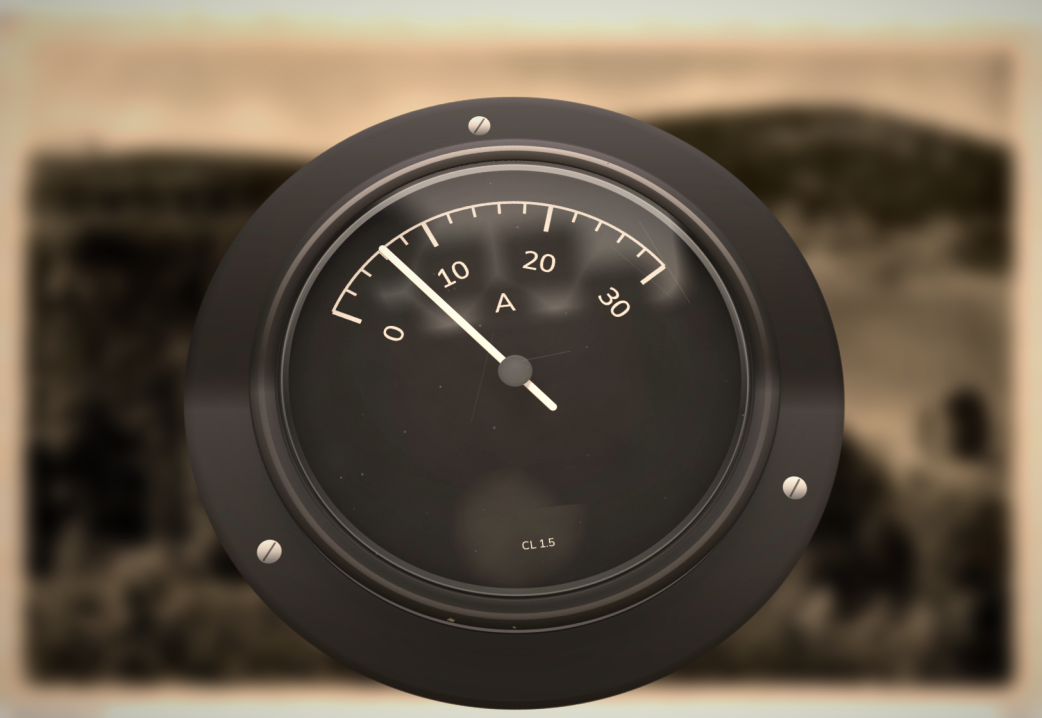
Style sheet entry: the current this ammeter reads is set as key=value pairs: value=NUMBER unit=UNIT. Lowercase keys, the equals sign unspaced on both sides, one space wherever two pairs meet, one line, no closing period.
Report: value=6 unit=A
